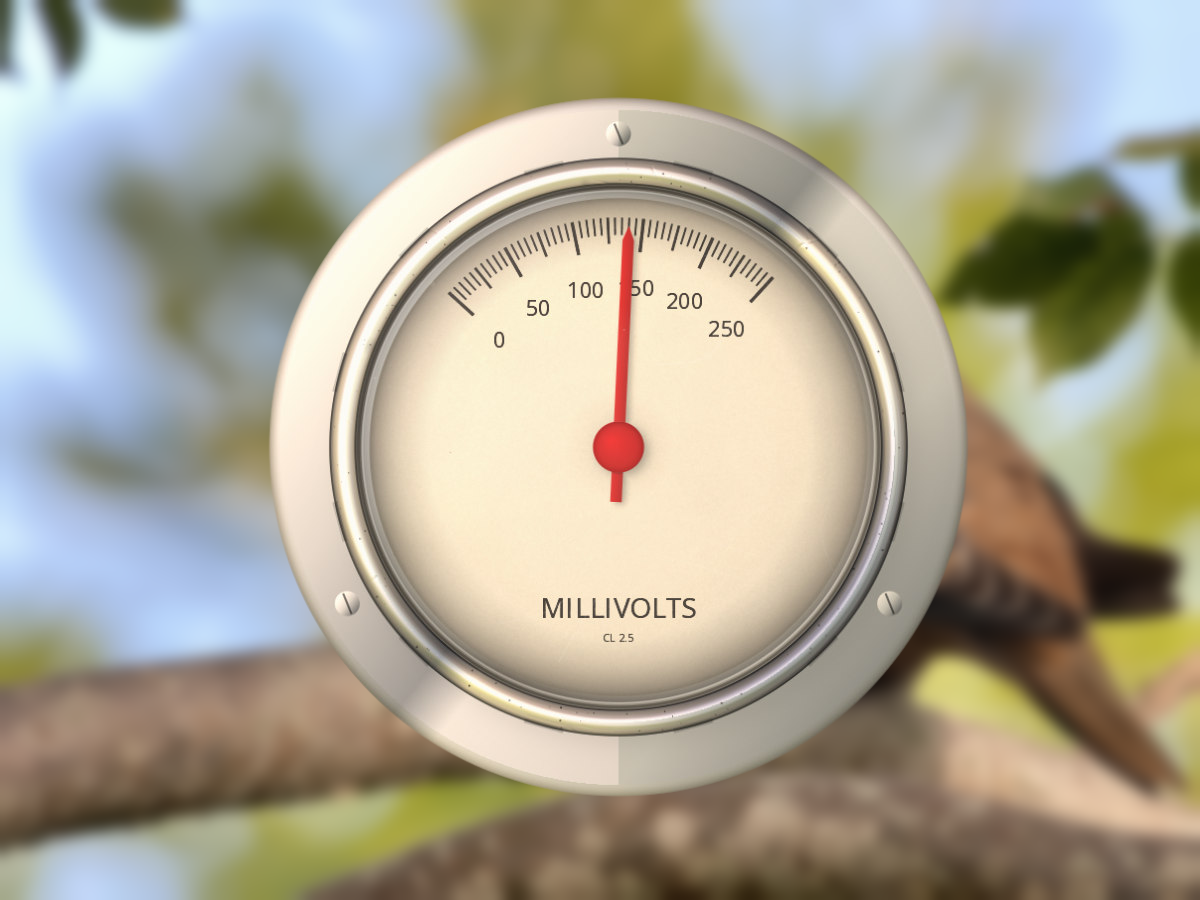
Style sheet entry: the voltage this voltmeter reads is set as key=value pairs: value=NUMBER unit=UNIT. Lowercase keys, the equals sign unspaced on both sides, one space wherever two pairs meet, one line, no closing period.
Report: value=140 unit=mV
